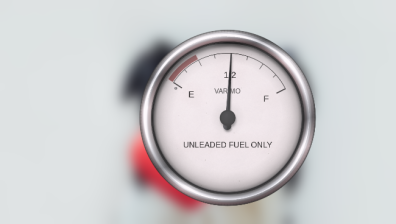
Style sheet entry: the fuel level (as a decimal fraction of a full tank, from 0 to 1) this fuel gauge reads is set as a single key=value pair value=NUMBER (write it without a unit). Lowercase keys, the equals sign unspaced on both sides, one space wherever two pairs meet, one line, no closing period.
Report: value=0.5
